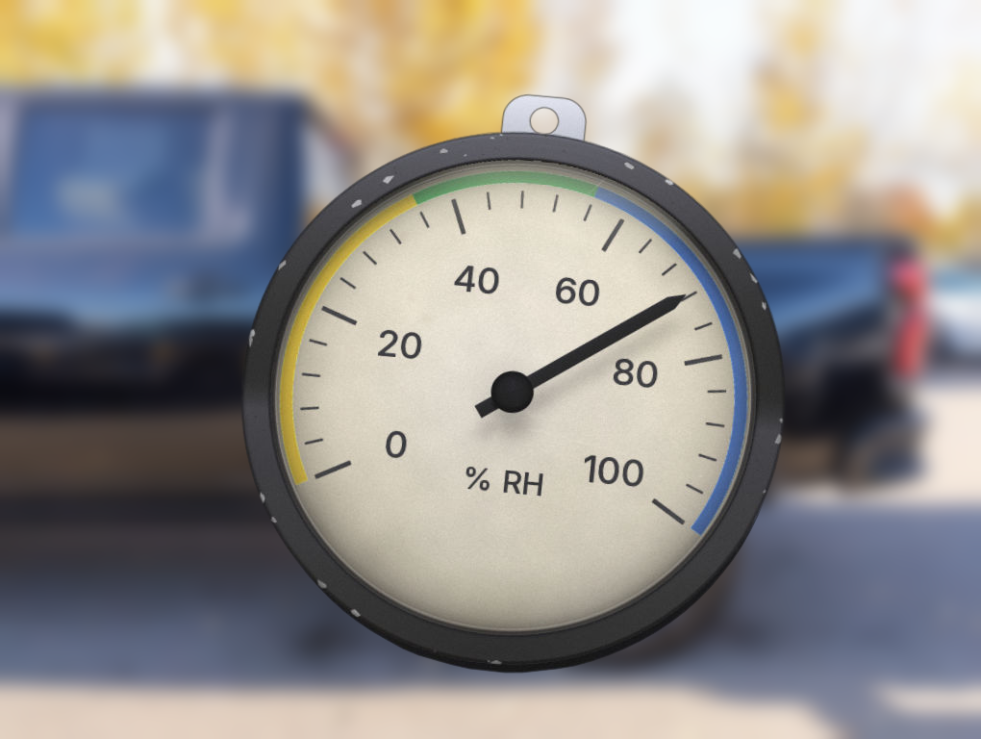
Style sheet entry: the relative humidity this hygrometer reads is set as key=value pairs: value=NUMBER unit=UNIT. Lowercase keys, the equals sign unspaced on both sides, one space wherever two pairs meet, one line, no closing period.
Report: value=72 unit=%
